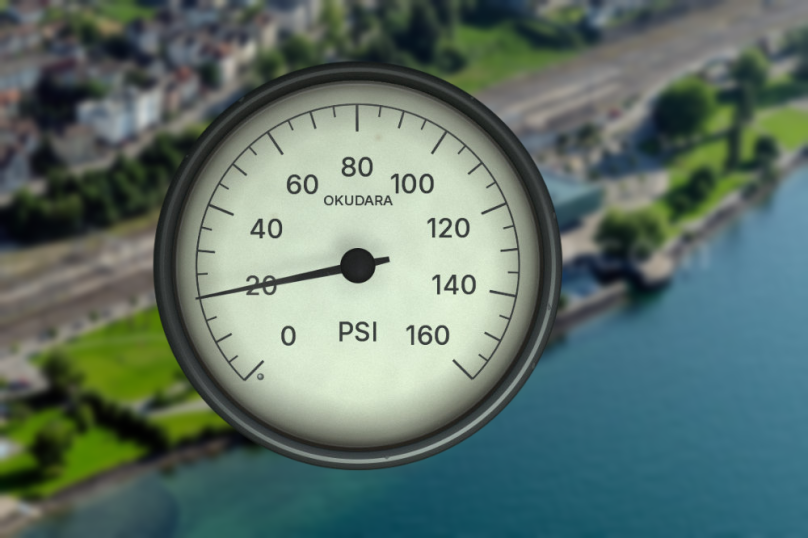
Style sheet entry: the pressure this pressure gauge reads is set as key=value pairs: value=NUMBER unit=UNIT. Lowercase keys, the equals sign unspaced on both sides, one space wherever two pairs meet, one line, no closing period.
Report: value=20 unit=psi
